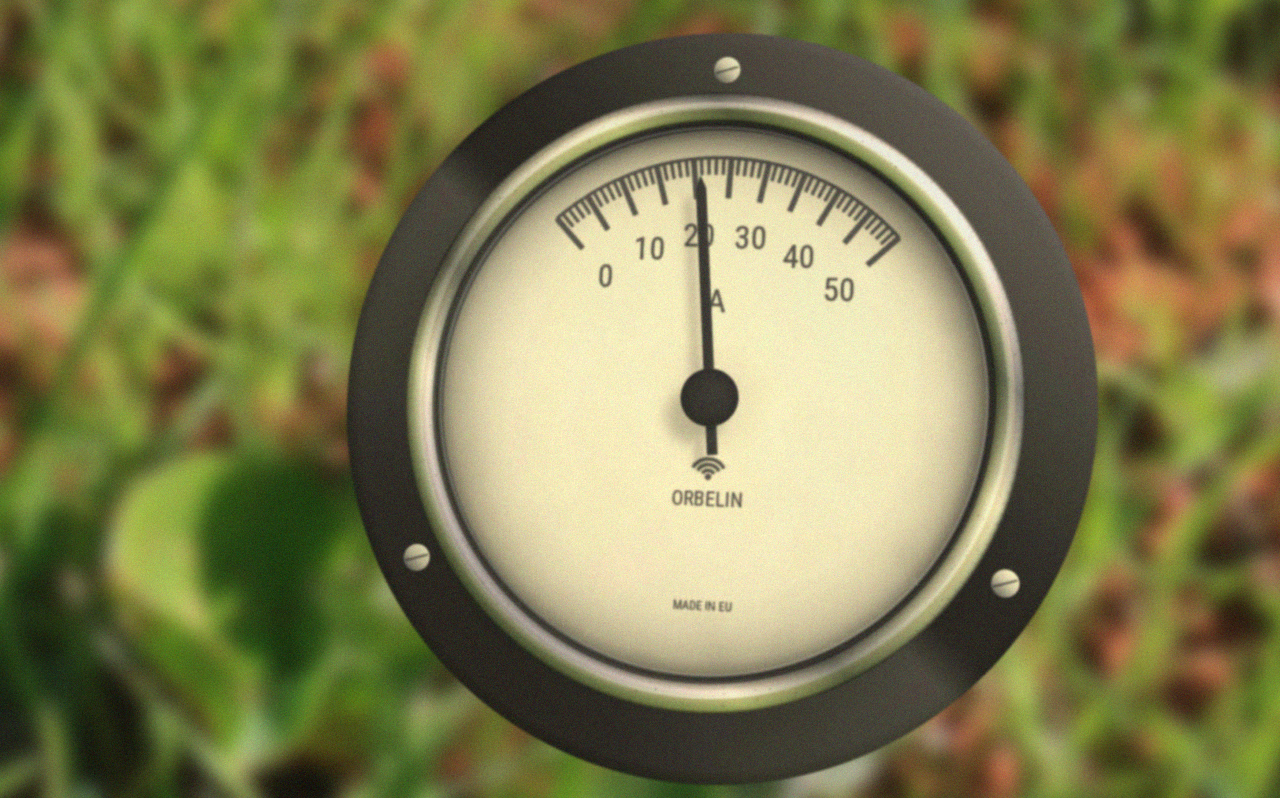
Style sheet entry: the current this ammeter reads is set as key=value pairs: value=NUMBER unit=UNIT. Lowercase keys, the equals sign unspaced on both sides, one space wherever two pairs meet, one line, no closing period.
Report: value=21 unit=A
